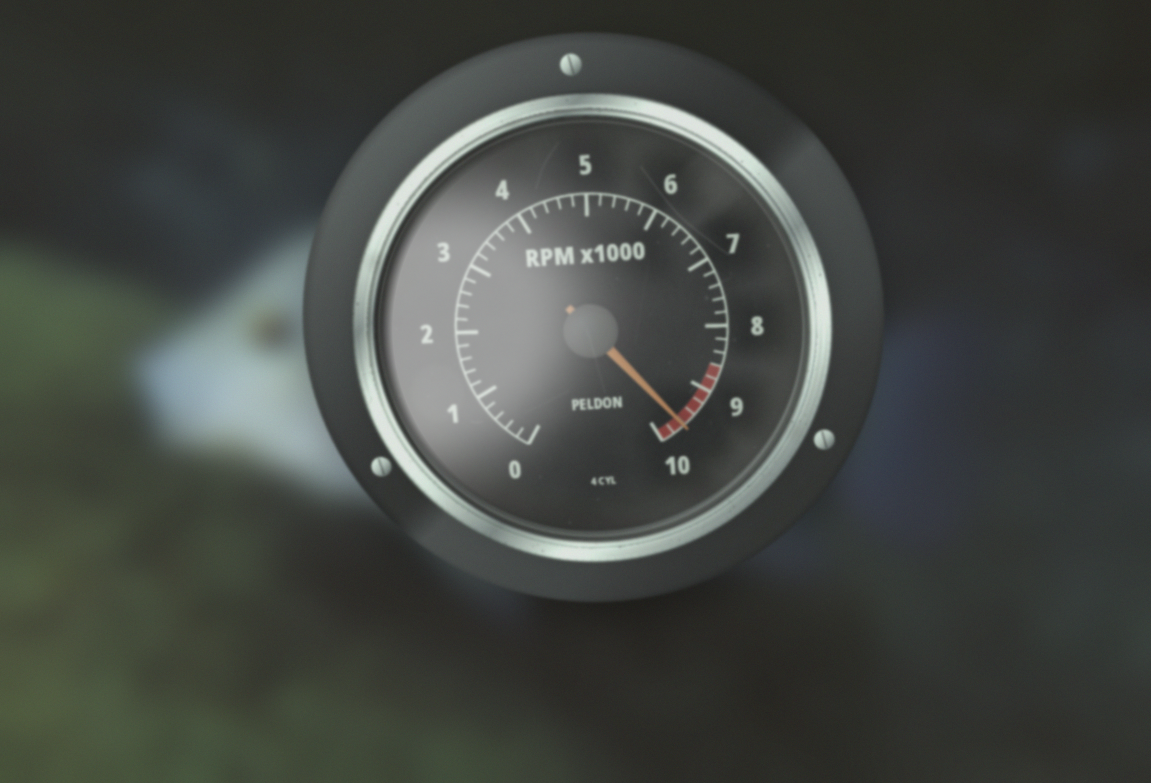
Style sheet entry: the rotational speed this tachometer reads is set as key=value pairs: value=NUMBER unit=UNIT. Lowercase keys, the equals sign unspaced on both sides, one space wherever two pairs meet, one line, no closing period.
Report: value=9600 unit=rpm
